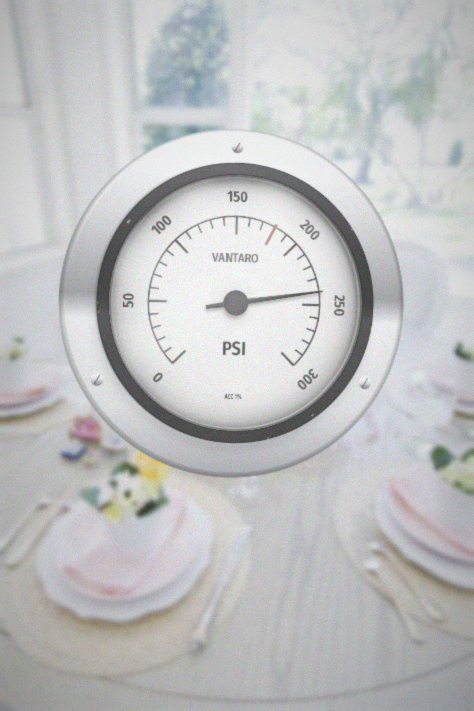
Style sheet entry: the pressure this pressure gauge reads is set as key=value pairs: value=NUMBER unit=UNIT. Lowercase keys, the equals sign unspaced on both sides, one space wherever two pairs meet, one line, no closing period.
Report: value=240 unit=psi
